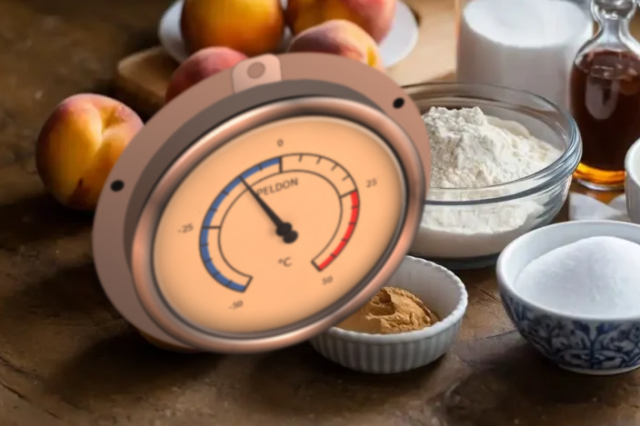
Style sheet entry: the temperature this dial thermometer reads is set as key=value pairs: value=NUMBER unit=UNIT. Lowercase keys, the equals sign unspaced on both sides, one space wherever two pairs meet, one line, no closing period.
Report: value=-10 unit=°C
